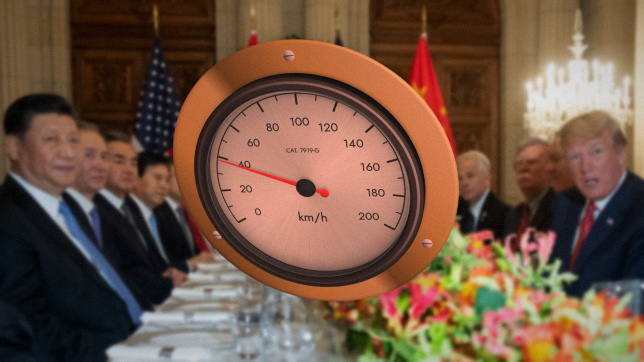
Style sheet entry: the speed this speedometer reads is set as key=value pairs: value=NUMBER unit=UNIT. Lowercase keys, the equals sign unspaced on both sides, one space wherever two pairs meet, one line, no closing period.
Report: value=40 unit=km/h
